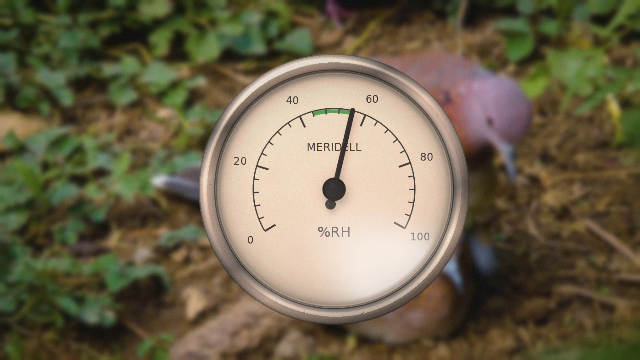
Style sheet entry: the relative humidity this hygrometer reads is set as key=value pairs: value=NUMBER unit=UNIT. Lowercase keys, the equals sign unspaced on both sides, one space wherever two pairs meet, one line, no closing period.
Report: value=56 unit=%
